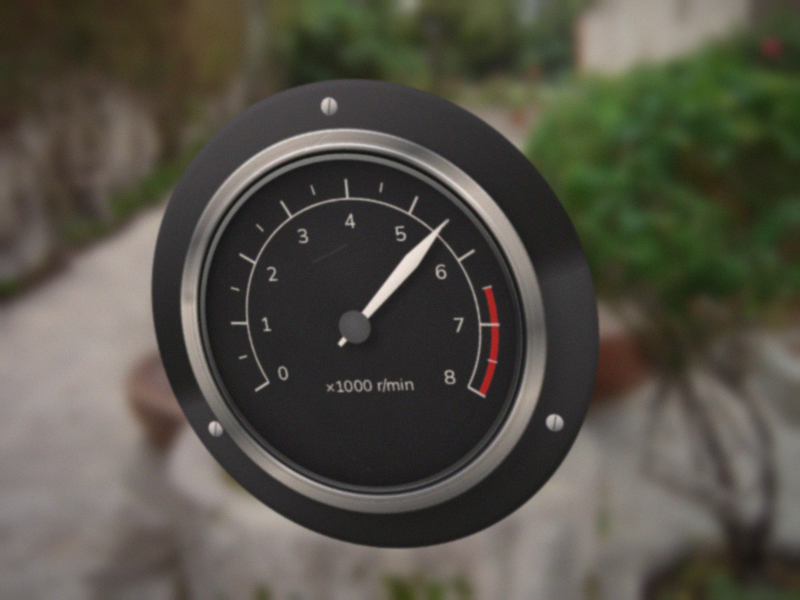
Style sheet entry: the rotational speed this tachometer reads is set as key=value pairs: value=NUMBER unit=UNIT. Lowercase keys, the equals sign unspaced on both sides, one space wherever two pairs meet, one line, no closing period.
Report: value=5500 unit=rpm
